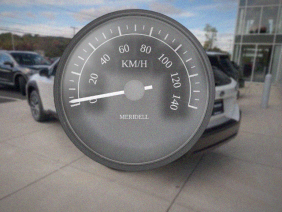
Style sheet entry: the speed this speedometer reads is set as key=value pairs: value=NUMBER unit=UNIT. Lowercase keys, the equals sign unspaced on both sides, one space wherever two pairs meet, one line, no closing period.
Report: value=2.5 unit=km/h
